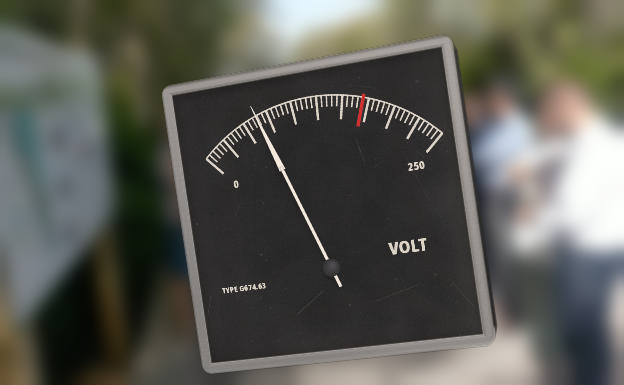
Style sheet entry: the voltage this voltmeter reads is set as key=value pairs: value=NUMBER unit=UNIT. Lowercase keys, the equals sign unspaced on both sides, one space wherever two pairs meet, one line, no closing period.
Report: value=65 unit=V
